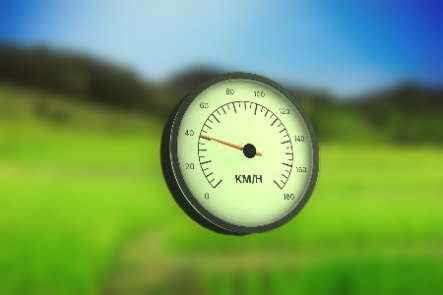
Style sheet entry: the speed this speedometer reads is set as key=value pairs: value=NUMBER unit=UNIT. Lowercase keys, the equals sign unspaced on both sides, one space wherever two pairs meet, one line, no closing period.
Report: value=40 unit=km/h
